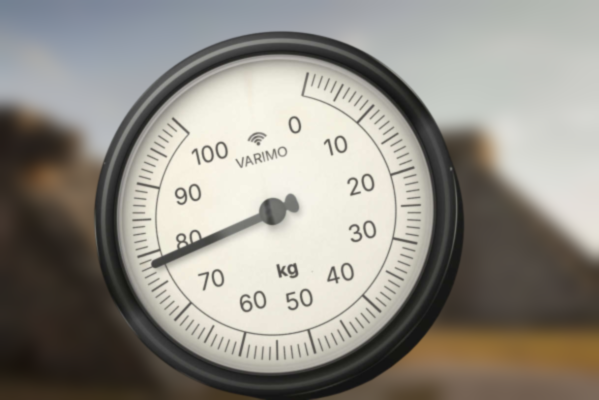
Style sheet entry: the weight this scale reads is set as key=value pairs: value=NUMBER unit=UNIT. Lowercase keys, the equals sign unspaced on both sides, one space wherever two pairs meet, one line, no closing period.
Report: value=78 unit=kg
